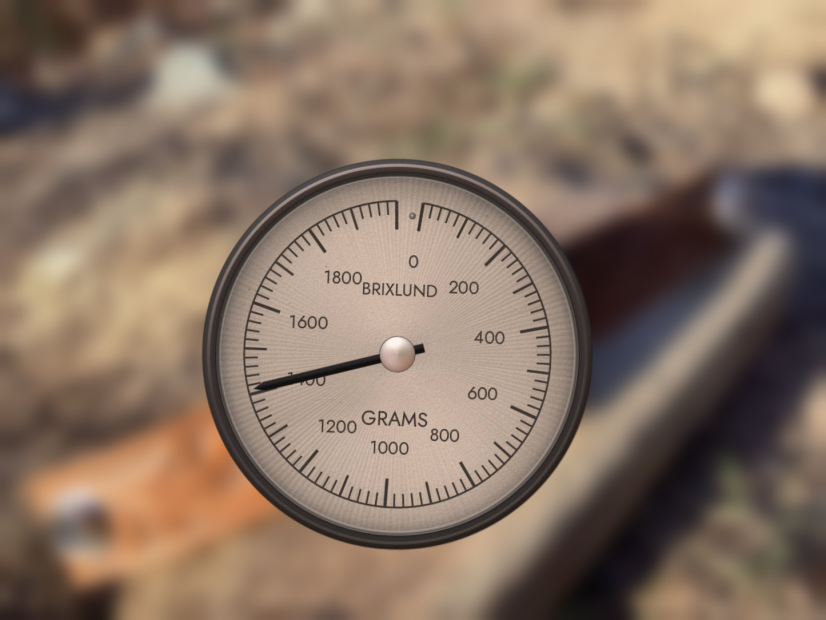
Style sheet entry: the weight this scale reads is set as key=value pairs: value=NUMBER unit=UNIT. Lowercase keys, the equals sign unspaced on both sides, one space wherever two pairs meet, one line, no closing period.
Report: value=1410 unit=g
